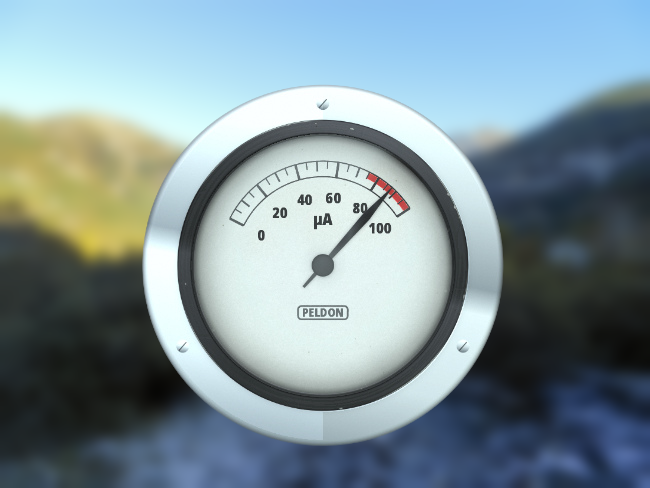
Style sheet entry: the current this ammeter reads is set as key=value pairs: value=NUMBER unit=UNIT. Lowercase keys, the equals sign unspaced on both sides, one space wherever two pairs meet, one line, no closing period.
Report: value=87.5 unit=µA
